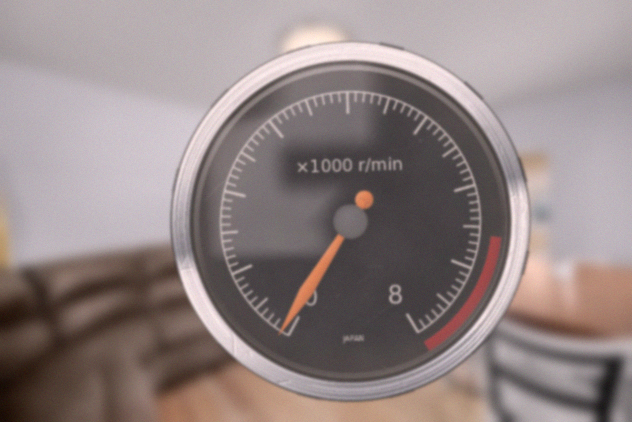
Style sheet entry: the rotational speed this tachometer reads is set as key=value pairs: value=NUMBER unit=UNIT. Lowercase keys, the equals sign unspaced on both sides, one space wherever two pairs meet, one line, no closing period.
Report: value=100 unit=rpm
